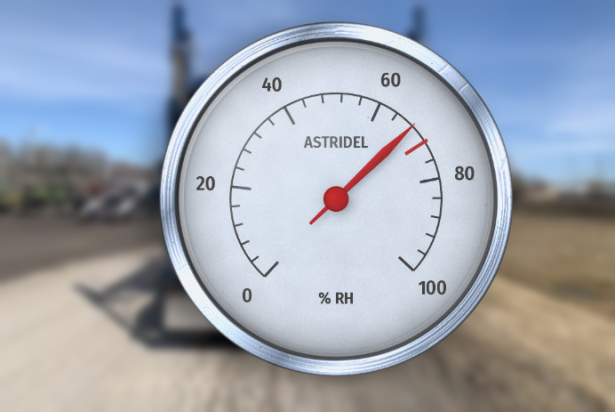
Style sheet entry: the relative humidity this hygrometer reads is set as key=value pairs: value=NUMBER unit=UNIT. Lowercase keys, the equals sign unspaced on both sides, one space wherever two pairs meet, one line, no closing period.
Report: value=68 unit=%
